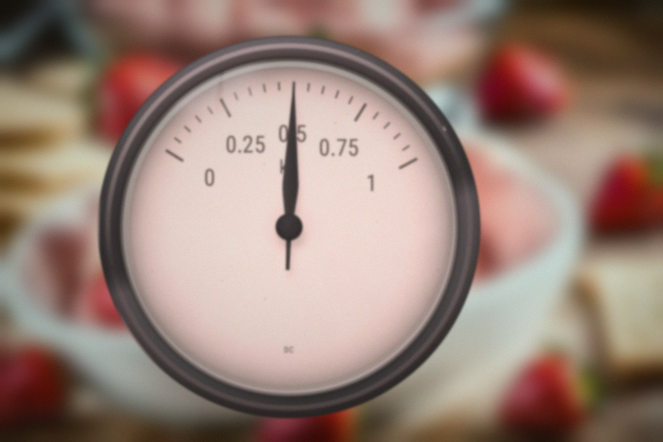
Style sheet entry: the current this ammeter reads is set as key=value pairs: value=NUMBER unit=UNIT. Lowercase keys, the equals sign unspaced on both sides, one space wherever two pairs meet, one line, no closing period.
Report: value=0.5 unit=kA
